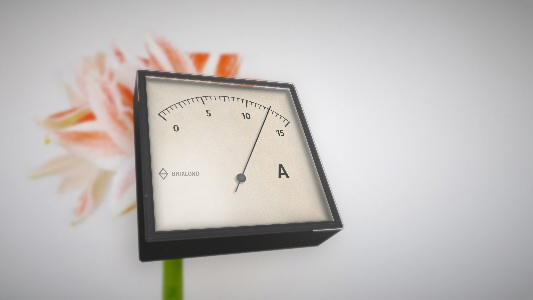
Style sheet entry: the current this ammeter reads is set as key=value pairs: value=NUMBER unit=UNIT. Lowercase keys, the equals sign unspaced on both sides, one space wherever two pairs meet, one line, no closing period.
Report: value=12.5 unit=A
